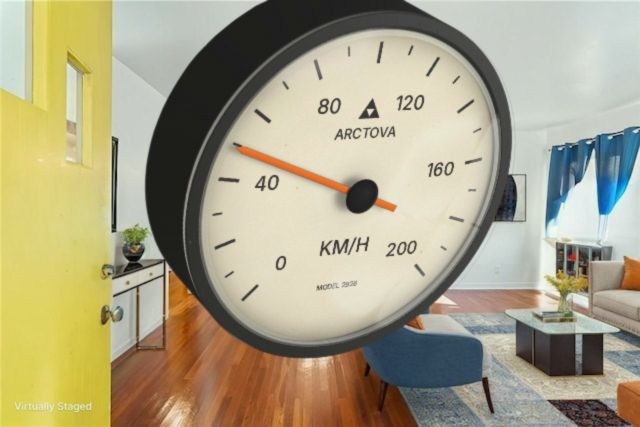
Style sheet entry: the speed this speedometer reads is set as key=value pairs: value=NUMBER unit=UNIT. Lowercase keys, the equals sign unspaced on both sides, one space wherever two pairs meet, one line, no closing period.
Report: value=50 unit=km/h
